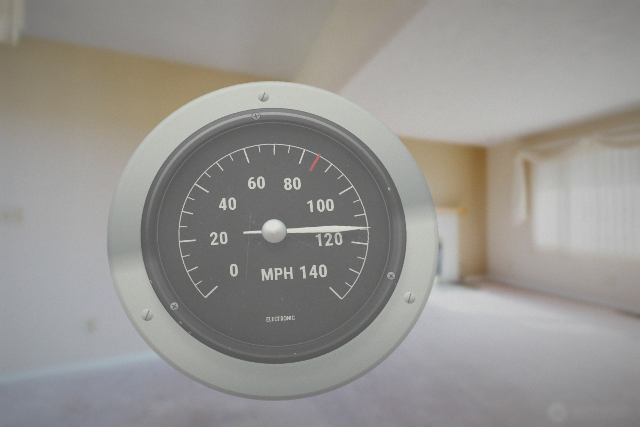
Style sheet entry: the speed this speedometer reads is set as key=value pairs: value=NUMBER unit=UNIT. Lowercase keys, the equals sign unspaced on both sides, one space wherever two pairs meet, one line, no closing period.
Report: value=115 unit=mph
